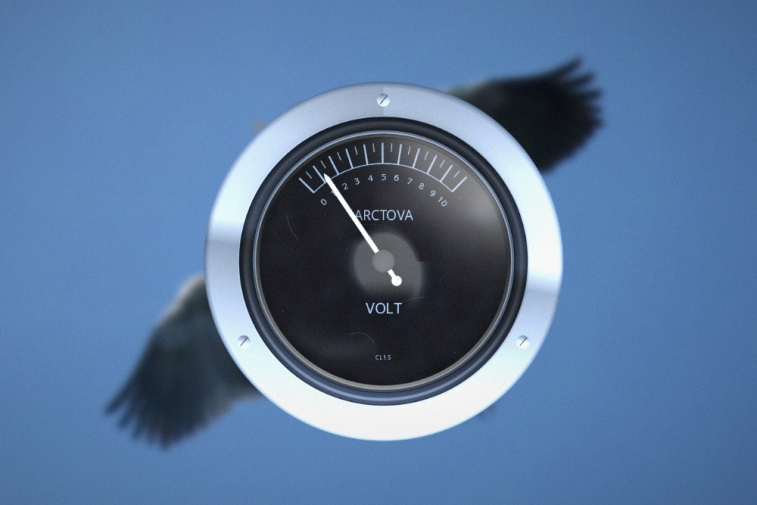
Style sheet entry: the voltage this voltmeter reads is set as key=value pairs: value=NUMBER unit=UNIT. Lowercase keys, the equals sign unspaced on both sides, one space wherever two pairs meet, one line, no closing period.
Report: value=1.25 unit=V
